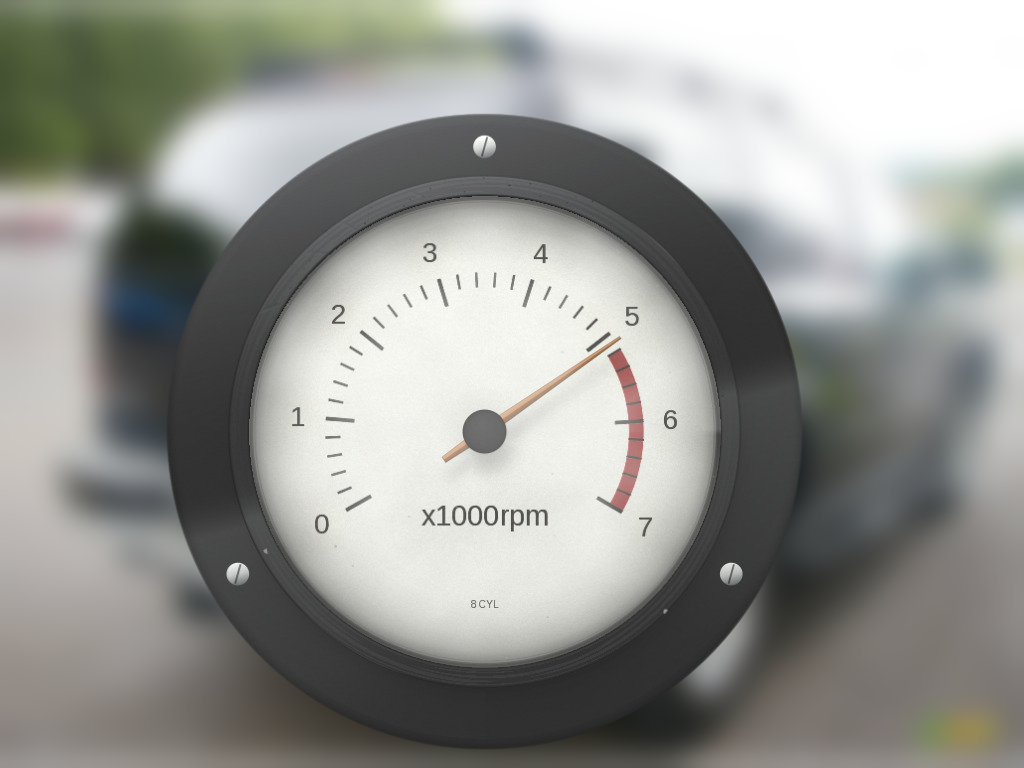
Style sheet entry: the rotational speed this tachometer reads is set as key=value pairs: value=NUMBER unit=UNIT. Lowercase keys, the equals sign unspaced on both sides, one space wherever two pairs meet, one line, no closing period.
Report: value=5100 unit=rpm
